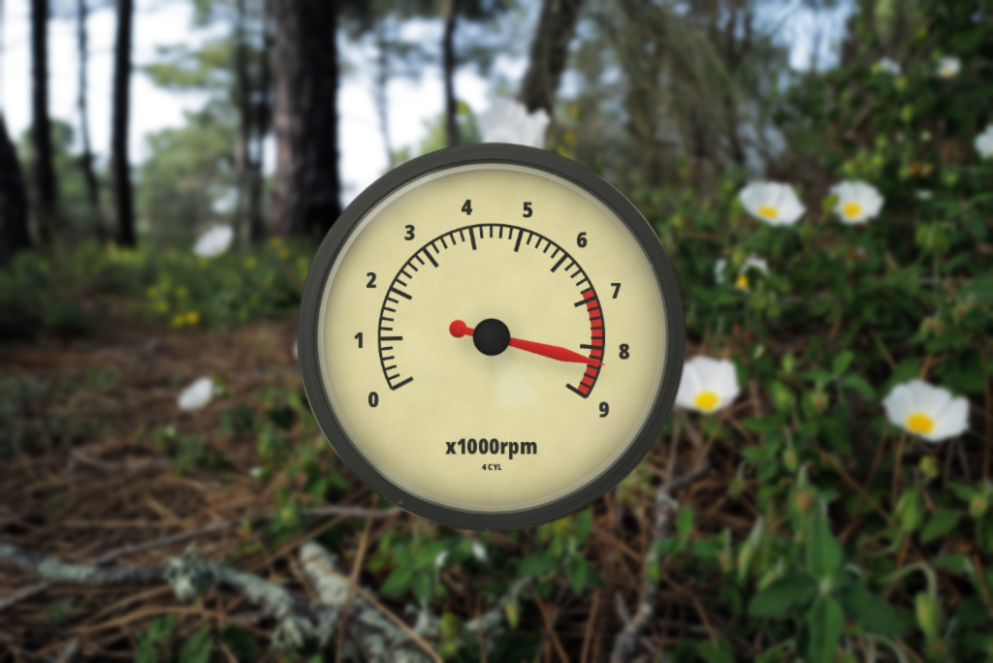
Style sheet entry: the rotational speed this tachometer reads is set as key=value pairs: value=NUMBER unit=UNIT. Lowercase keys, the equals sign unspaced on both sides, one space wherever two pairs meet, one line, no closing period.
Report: value=8300 unit=rpm
